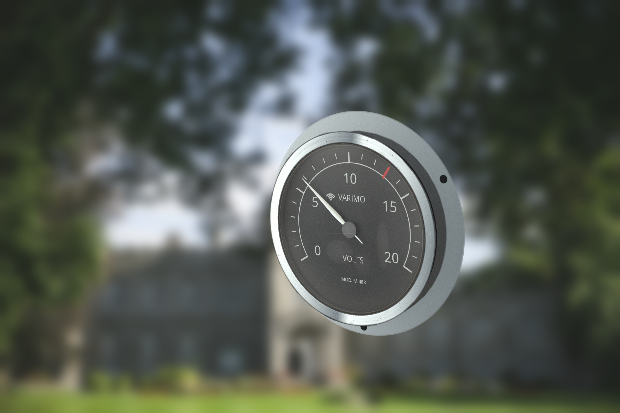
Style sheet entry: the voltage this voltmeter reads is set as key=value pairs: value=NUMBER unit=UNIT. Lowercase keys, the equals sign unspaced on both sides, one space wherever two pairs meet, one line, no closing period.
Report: value=6 unit=V
